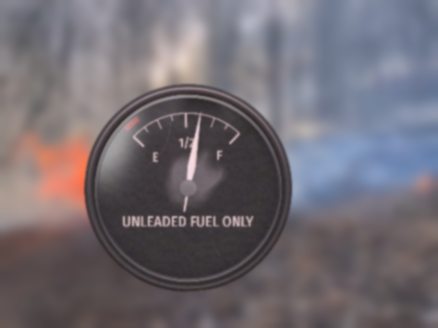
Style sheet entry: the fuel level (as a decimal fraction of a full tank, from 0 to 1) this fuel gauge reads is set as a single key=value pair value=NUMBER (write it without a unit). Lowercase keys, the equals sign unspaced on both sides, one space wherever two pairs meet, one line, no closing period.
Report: value=0.625
